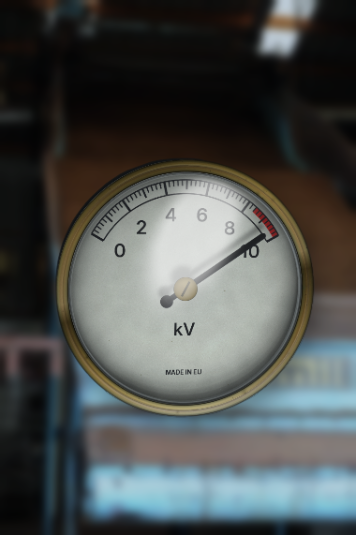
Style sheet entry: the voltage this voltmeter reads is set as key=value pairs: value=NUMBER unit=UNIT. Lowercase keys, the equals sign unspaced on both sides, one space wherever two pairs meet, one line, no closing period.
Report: value=9.6 unit=kV
